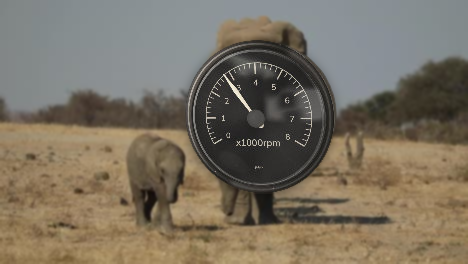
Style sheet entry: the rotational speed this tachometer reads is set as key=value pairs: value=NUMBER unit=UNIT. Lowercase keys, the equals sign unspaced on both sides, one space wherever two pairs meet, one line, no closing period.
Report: value=2800 unit=rpm
